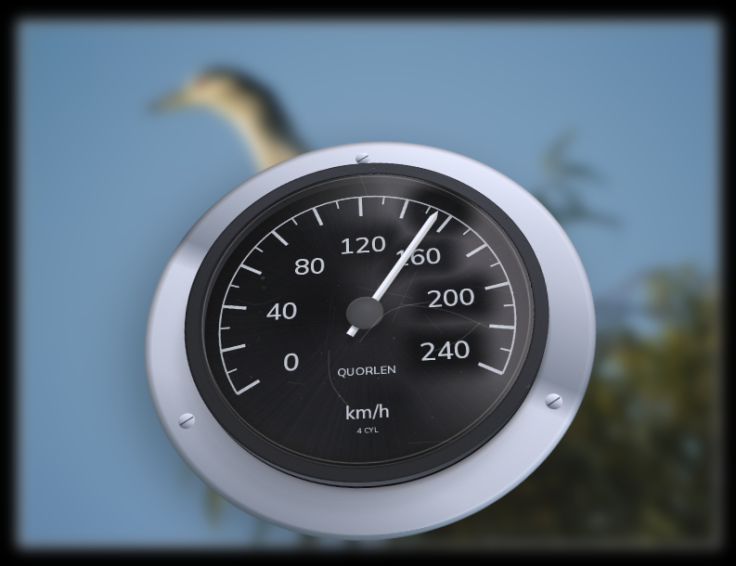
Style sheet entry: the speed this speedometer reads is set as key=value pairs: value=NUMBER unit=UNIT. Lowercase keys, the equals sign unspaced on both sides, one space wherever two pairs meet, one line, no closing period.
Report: value=155 unit=km/h
